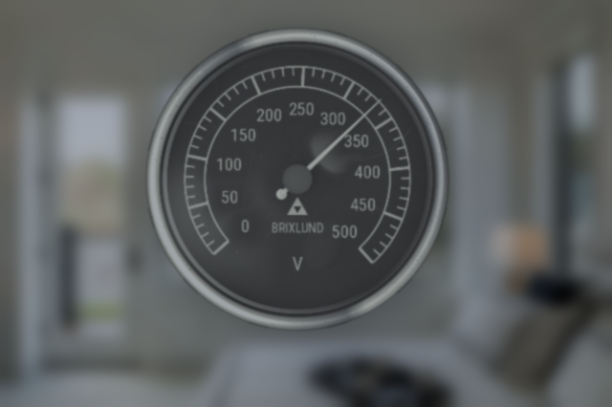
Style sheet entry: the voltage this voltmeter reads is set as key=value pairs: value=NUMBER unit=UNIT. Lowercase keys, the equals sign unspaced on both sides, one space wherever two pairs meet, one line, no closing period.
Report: value=330 unit=V
